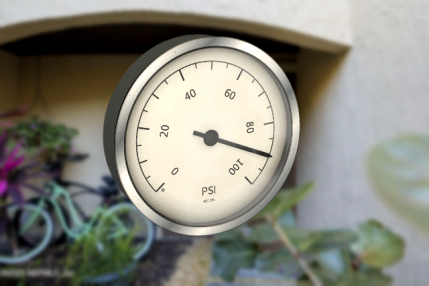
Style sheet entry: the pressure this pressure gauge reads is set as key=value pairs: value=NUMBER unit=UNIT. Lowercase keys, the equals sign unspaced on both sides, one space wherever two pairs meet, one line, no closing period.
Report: value=90 unit=psi
